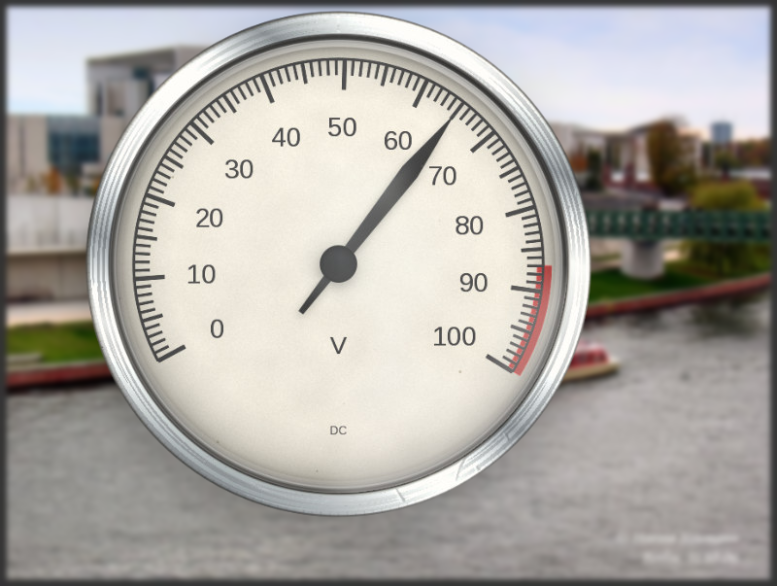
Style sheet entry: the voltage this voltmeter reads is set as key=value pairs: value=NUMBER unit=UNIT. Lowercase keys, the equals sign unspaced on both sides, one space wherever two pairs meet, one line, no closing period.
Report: value=65 unit=V
